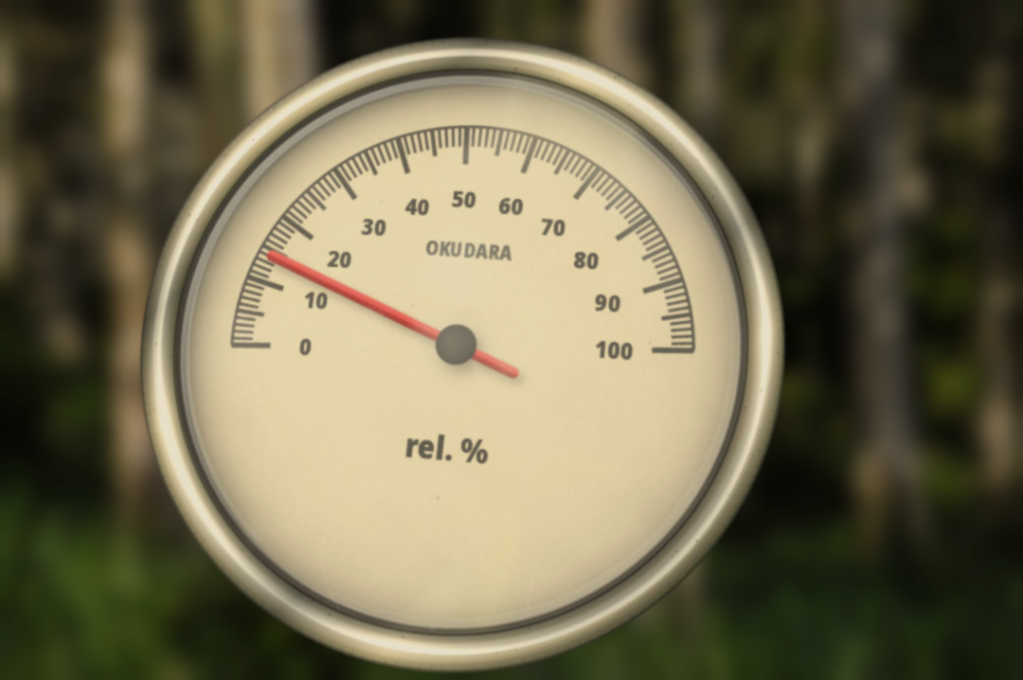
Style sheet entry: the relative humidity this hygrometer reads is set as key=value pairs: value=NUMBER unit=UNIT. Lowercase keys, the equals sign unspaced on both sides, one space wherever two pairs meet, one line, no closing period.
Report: value=14 unit=%
